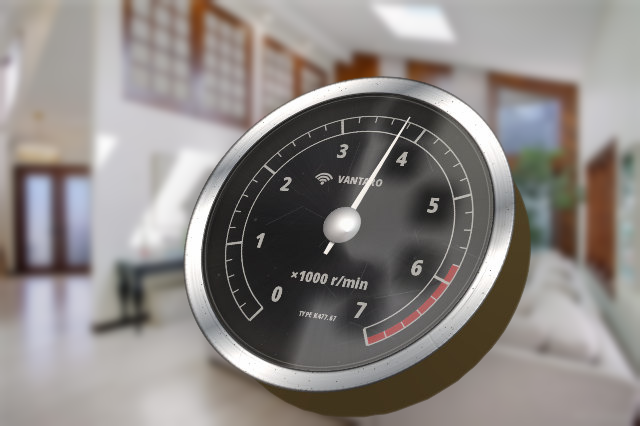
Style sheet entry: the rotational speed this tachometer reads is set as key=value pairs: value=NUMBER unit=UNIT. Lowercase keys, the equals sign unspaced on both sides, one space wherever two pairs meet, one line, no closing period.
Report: value=3800 unit=rpm
